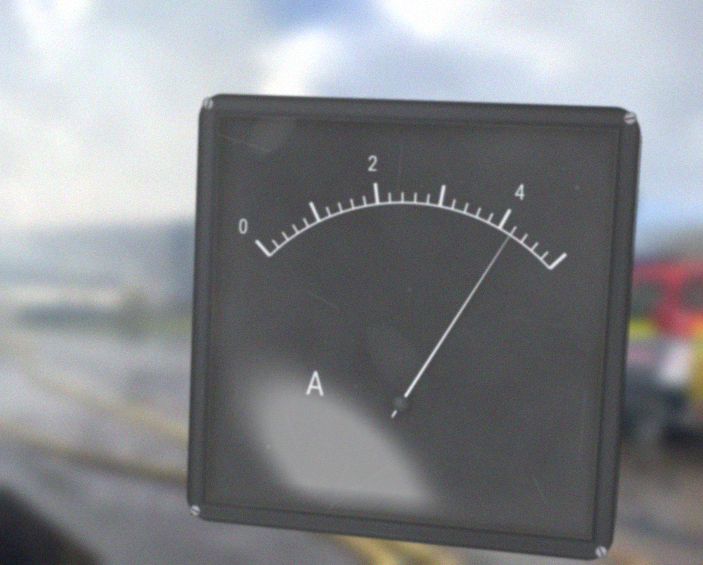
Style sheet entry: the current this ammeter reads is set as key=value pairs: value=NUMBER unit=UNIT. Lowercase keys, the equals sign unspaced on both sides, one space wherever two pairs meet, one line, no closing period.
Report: value=4.2 unit=A
